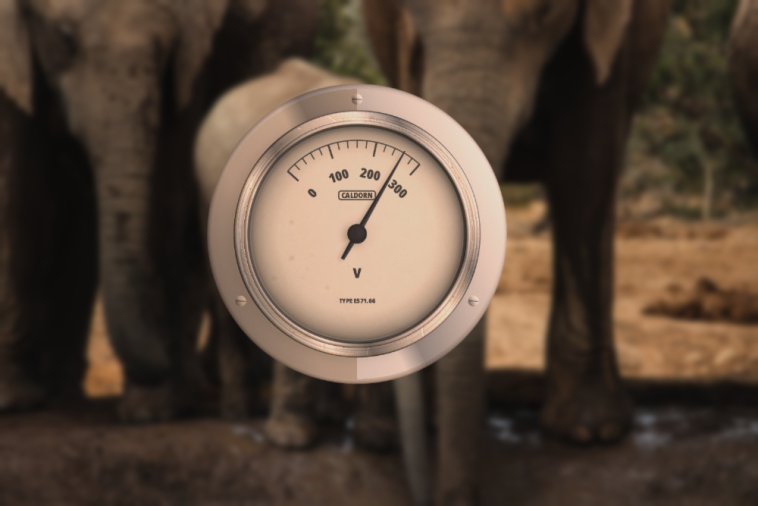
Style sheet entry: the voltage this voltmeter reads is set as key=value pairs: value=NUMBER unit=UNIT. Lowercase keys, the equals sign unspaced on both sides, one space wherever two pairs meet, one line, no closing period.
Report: value=260 unit=V
